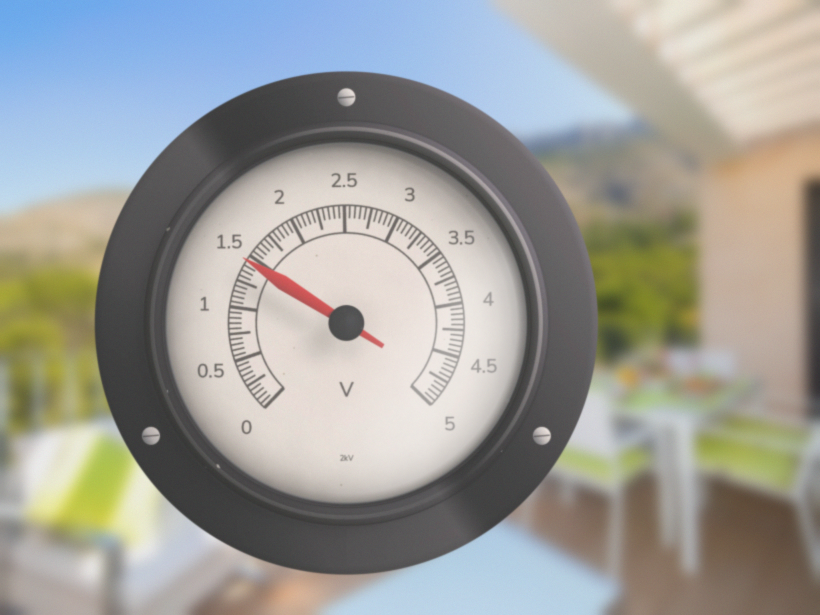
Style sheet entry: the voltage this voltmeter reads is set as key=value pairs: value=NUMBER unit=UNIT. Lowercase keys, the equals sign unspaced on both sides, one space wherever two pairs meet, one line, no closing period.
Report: value=1.45 unit=V
